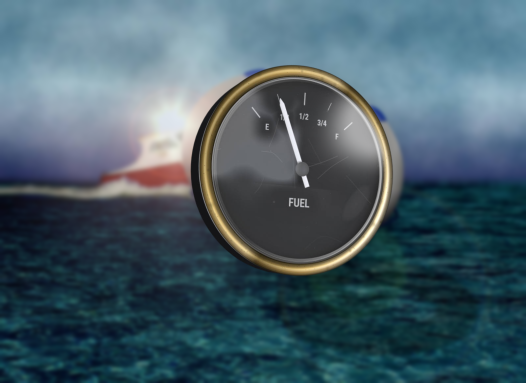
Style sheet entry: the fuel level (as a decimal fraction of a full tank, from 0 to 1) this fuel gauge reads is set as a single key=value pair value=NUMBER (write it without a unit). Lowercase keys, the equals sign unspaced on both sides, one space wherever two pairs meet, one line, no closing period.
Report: value=0.25
